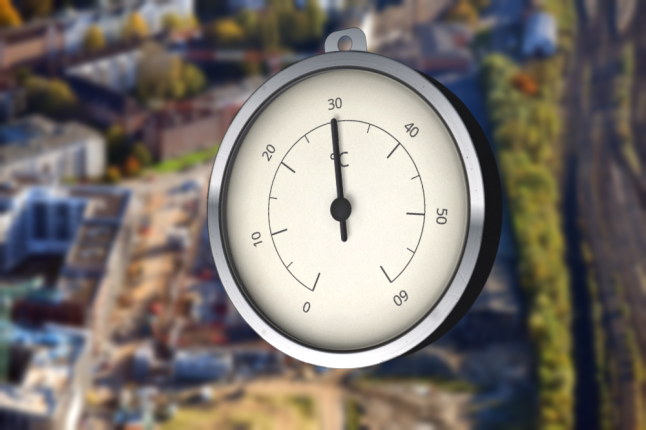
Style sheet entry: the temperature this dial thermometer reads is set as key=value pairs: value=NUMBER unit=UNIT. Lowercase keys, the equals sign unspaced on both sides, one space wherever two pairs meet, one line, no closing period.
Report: value=30 unit=°C
